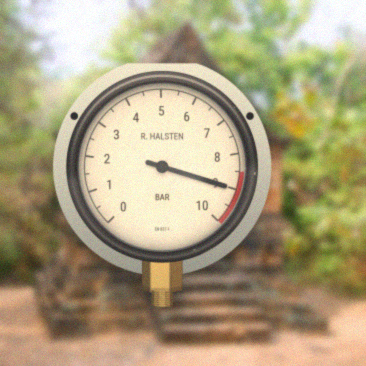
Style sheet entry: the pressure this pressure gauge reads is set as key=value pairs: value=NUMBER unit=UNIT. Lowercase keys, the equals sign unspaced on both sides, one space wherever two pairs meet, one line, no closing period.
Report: value=9 unit=bar
